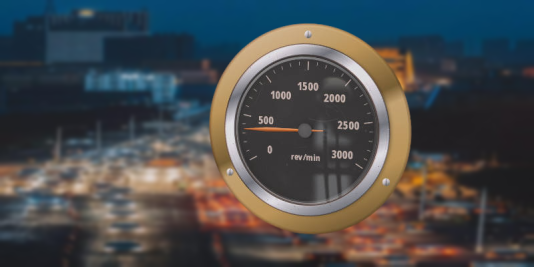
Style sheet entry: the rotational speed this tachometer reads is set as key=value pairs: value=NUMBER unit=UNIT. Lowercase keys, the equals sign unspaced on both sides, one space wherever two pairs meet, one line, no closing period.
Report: value=350 unit=rpm
